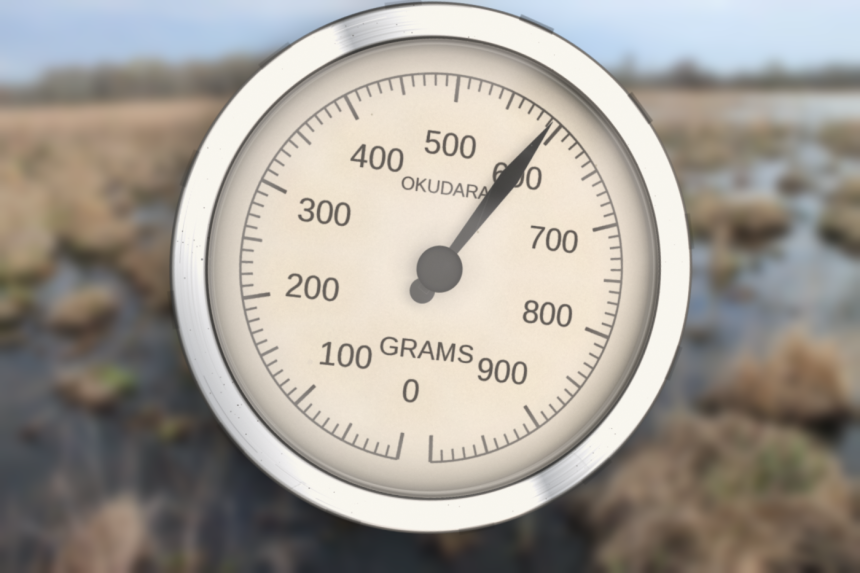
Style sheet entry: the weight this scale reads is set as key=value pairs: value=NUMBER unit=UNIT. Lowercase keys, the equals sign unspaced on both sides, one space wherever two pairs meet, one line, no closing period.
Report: value=590 unit=g
